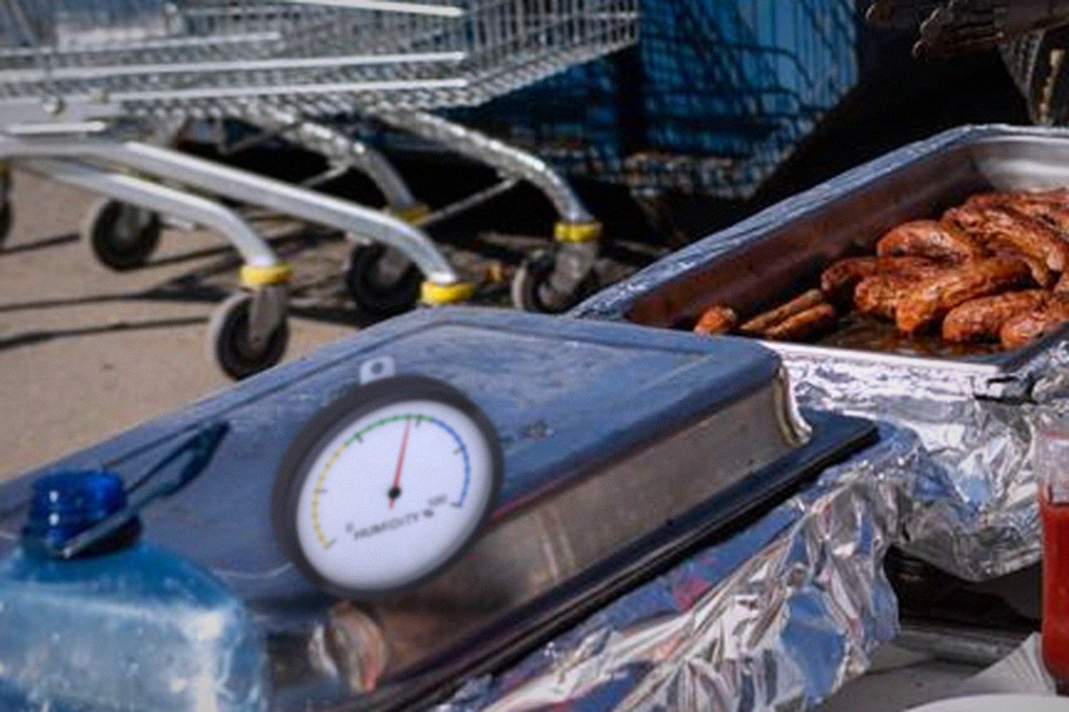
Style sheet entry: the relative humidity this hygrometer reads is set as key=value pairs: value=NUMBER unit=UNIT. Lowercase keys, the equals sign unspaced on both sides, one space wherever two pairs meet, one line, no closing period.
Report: value=56 unit=%
